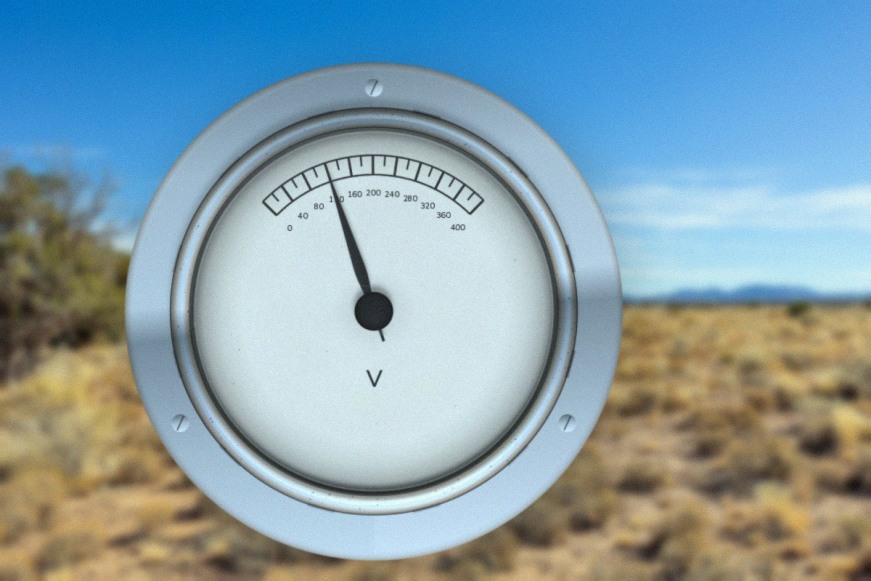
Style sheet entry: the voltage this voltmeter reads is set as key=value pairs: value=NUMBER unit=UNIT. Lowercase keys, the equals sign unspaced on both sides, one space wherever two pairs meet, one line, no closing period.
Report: value=120 unit=V
